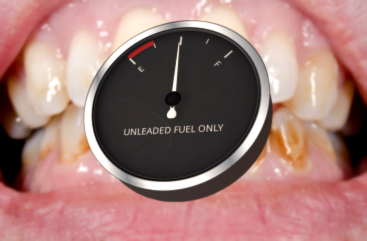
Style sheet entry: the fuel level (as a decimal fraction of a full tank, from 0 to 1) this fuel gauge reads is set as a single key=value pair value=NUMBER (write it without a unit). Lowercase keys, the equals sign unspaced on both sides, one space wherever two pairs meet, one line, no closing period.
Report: value=0.5
